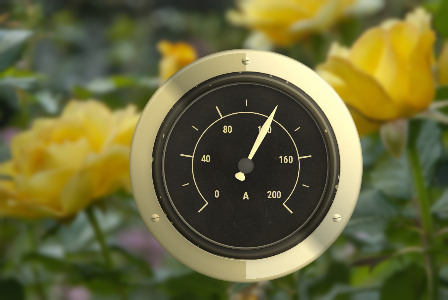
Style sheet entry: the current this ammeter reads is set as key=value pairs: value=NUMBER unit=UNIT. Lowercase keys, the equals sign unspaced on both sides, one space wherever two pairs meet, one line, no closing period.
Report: value=120 unit=A
